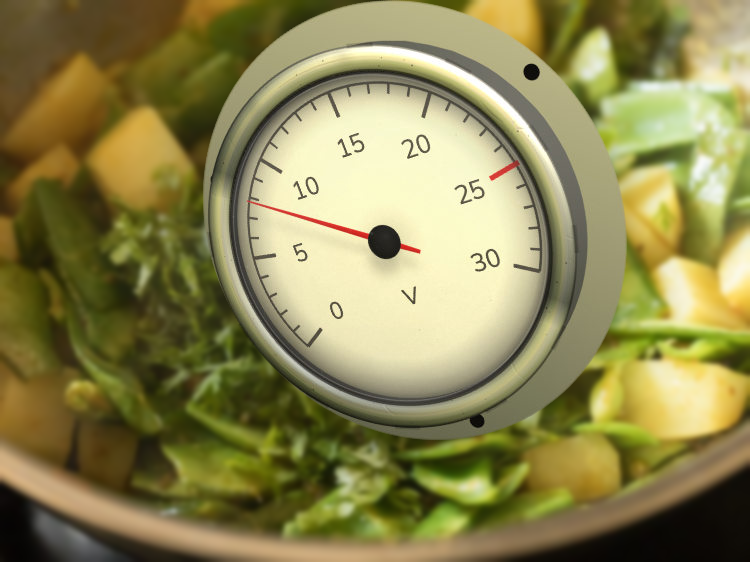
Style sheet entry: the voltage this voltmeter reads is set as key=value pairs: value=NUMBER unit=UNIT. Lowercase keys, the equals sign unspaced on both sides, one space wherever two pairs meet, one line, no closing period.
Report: value=8 unit=V
